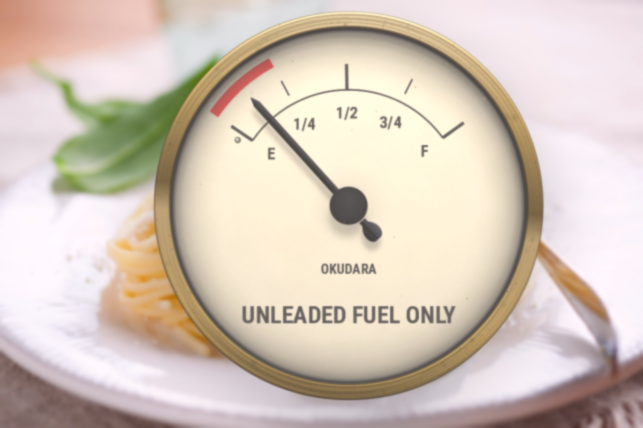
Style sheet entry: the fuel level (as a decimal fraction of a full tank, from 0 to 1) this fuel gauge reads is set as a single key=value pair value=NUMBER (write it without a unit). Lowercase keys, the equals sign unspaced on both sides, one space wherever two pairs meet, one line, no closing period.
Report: value=0.125
